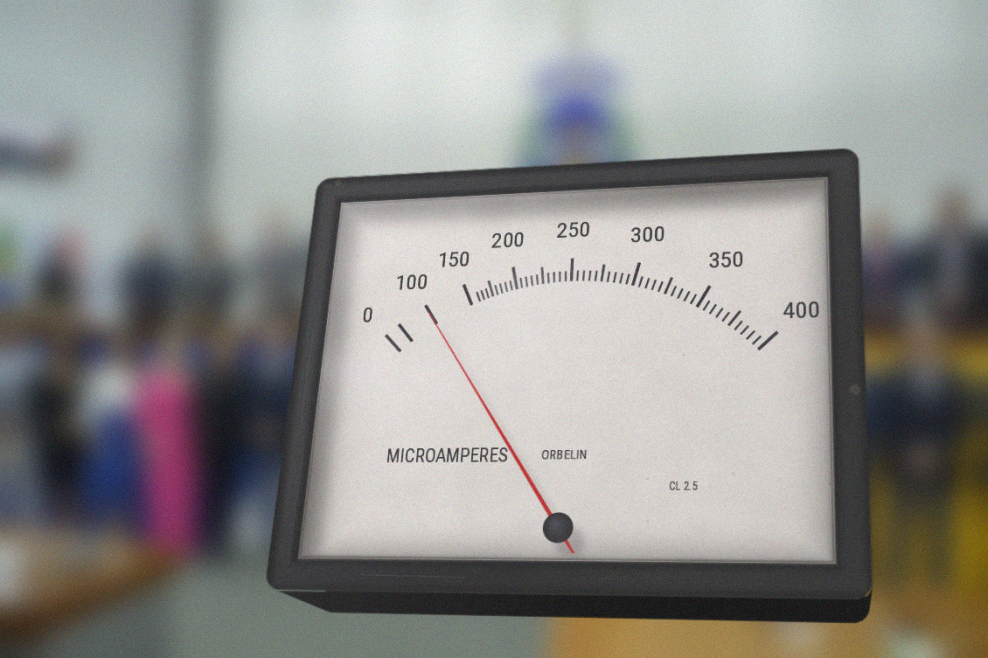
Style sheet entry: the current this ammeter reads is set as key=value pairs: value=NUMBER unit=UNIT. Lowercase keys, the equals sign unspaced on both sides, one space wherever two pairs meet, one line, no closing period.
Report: value=100 unit=µA
